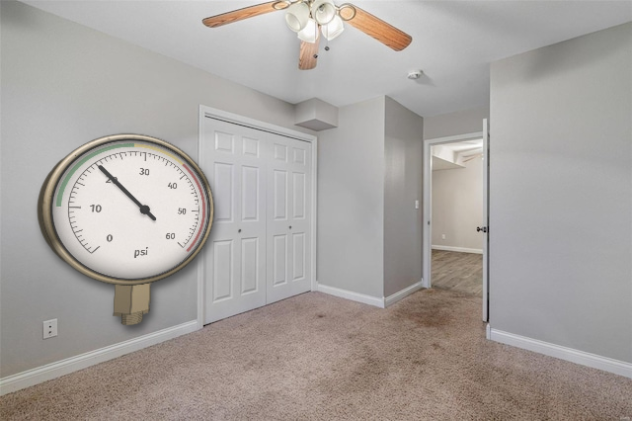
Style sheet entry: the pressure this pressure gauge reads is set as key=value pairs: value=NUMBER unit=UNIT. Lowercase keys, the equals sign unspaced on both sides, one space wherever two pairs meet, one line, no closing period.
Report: value=20 unit=psi
